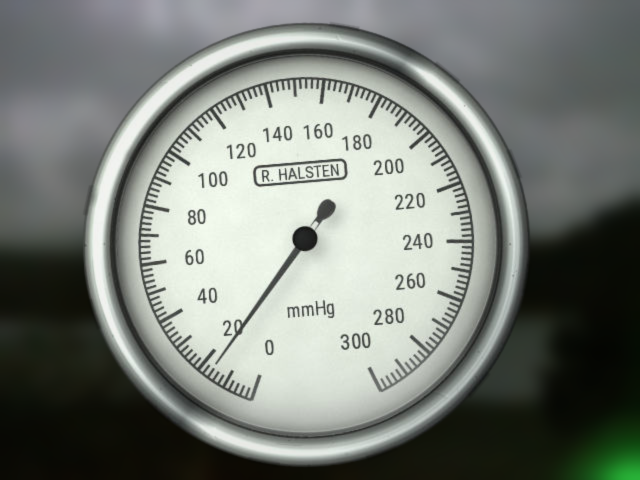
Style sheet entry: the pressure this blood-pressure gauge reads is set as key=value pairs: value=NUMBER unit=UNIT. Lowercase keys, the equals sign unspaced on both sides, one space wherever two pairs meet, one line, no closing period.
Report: value=16 unit=mmHg
